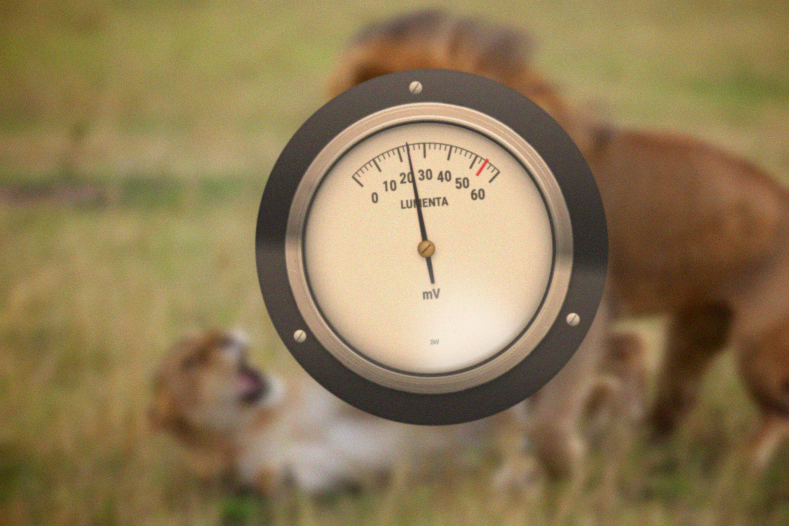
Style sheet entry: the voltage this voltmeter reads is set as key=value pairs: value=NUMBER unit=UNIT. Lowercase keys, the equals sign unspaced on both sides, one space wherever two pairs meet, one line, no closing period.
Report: value=24 unit=mV
